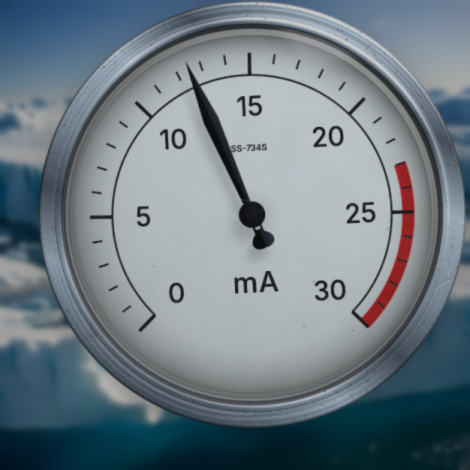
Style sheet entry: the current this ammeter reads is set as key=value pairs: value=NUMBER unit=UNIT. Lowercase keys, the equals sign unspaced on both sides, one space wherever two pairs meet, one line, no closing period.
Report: value=12.5 unit=mA
